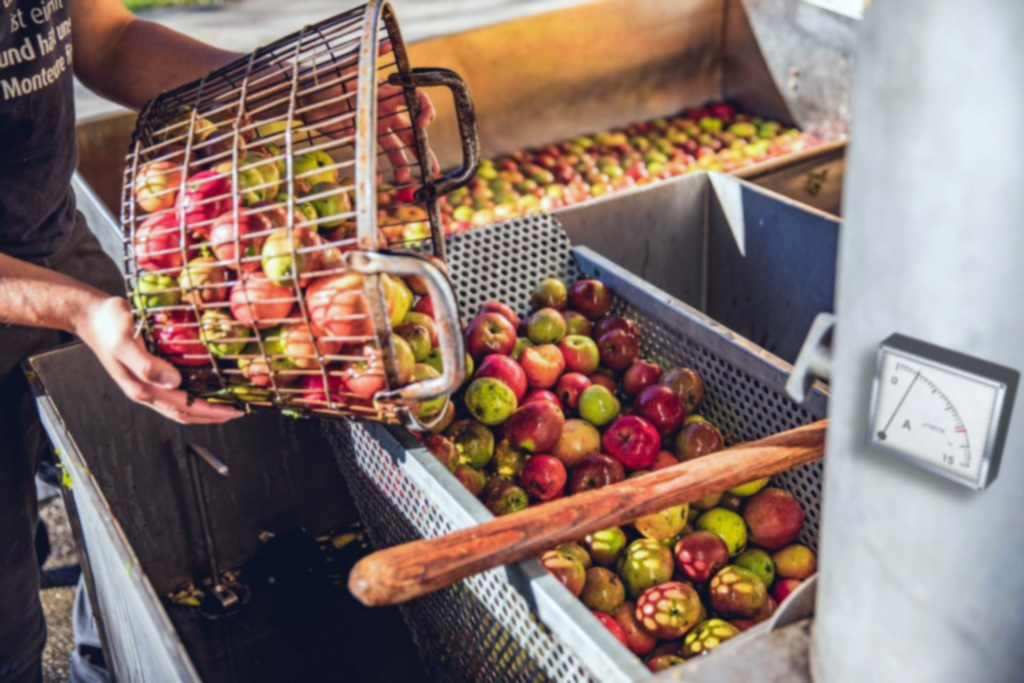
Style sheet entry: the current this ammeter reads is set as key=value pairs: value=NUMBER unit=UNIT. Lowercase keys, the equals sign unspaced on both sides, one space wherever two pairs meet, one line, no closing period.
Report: value=2.5 unit=A
